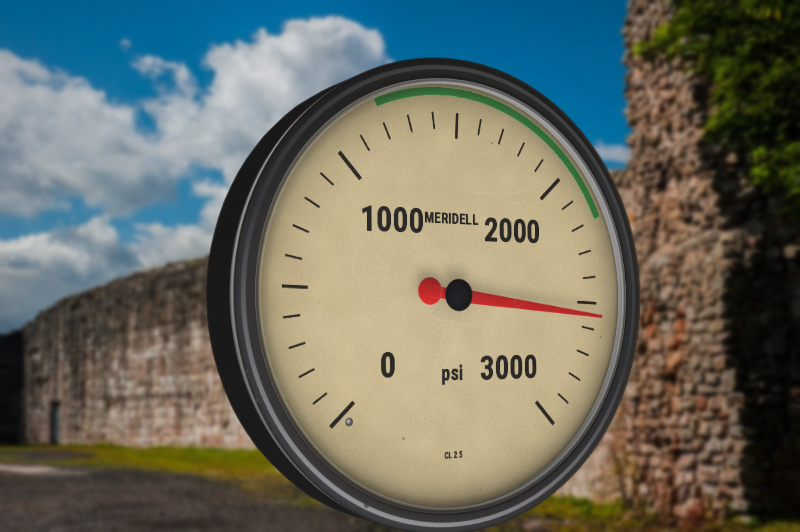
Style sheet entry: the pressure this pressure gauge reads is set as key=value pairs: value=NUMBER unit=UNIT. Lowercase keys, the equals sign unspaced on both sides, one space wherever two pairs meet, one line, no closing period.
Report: value=2550 unit=psi
